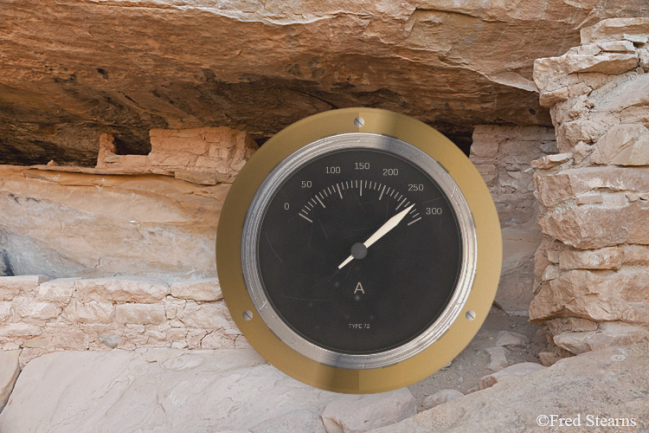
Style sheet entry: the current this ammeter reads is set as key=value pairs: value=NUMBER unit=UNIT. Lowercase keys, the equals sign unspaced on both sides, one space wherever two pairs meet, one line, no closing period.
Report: value=270 unit=A
